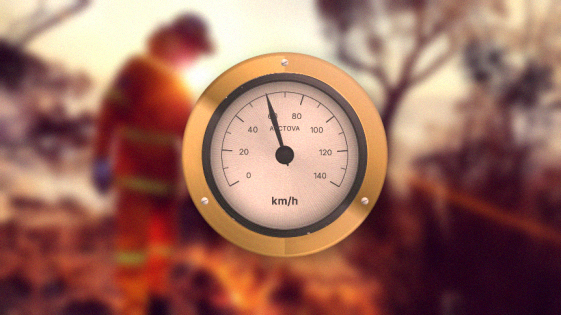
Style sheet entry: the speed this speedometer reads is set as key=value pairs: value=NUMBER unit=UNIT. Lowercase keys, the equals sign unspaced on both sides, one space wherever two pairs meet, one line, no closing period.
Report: value=60 unit=km/h
